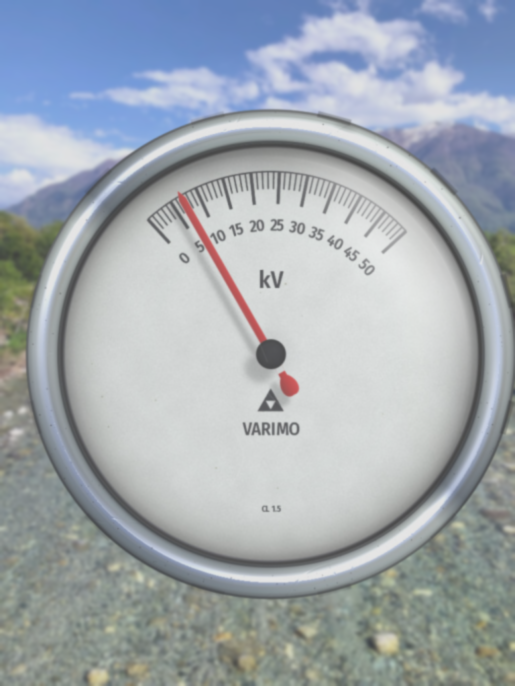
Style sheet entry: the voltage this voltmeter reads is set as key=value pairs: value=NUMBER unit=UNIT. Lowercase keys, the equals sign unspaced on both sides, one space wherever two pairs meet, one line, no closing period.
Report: value=7 unit=kV
